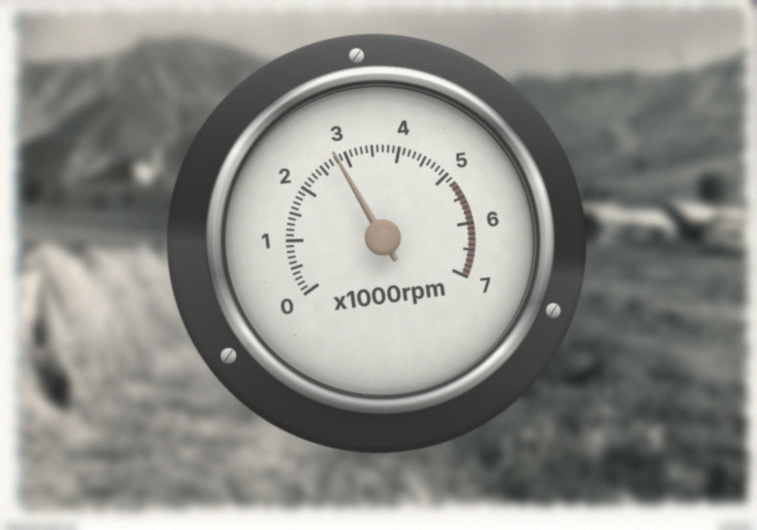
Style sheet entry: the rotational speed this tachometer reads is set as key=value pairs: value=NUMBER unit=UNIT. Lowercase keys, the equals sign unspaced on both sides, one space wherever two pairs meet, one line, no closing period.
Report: value=2800 unit=rpm
